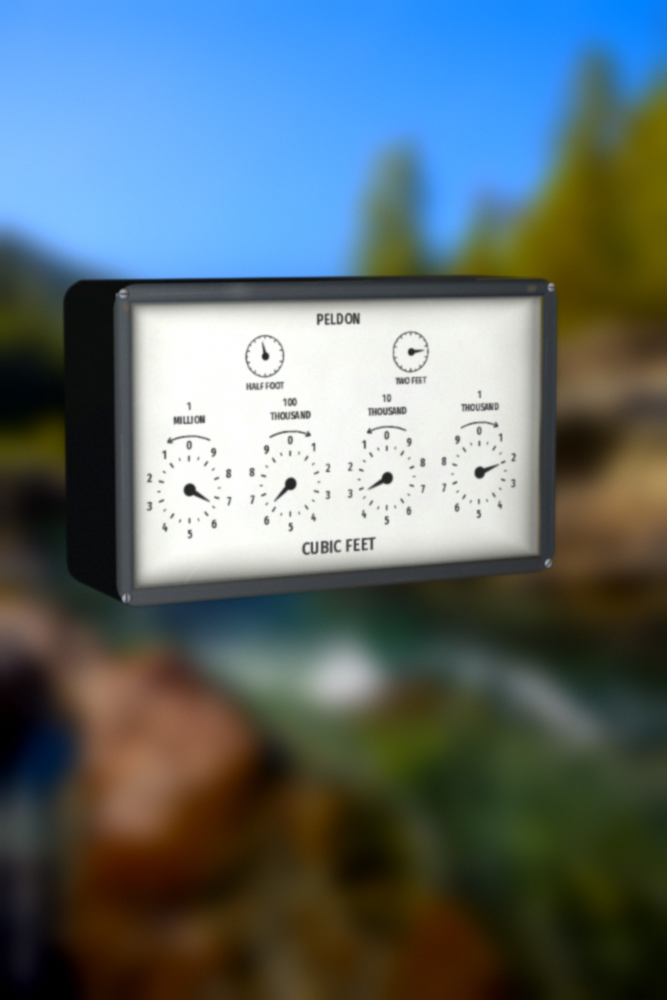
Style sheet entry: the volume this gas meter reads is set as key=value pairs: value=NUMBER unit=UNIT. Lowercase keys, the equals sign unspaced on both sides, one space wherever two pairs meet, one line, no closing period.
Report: value=663200 unit=ft³
